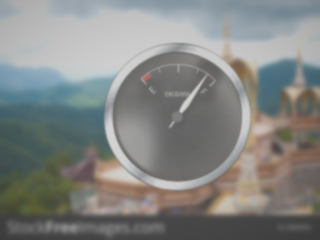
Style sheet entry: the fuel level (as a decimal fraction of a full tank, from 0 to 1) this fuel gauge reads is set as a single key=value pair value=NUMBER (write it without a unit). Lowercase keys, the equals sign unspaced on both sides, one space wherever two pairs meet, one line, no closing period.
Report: value=0.875
